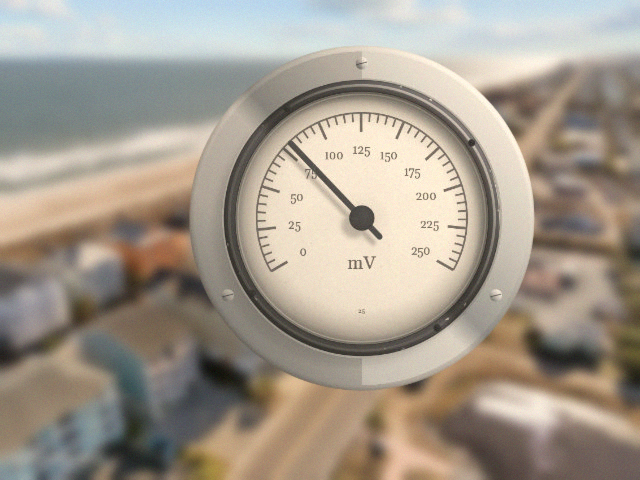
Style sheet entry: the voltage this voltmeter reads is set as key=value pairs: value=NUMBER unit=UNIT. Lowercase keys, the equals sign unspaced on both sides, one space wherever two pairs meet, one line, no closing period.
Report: value=80 unit=mV
